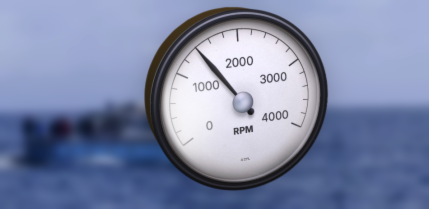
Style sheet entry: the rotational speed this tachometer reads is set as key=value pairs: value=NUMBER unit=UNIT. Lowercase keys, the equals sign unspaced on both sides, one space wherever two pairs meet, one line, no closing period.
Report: value=1400 unit=rpm
